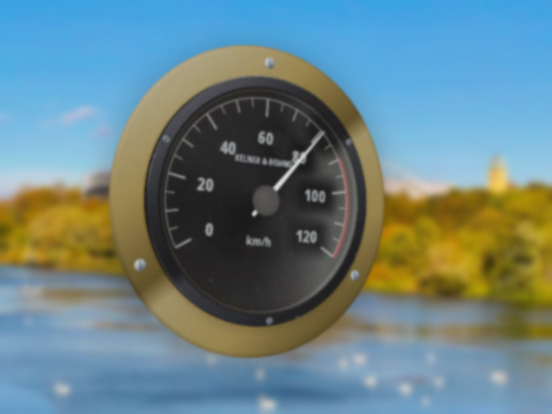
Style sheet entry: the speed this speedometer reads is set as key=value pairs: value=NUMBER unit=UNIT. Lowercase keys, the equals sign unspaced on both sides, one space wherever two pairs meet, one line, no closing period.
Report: value=80 unit=km/h
